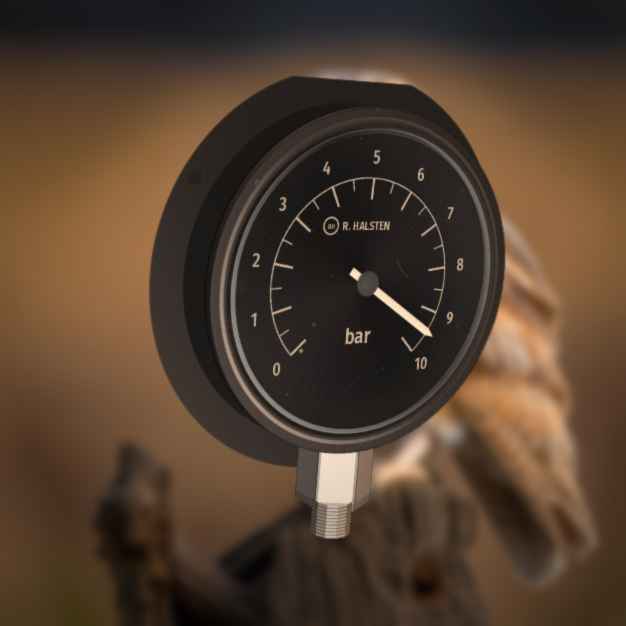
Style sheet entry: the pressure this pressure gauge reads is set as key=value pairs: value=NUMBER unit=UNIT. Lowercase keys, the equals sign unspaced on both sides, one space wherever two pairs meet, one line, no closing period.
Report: value=9.5 unit=bar
